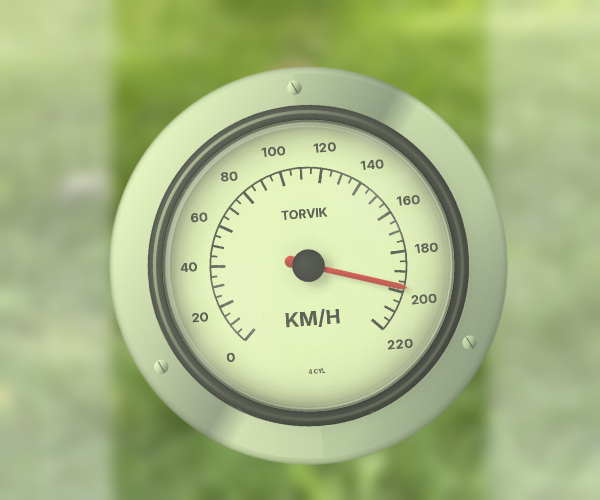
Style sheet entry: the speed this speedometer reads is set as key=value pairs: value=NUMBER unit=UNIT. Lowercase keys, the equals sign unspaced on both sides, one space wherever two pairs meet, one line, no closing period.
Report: value=197.5 unit=km/h
